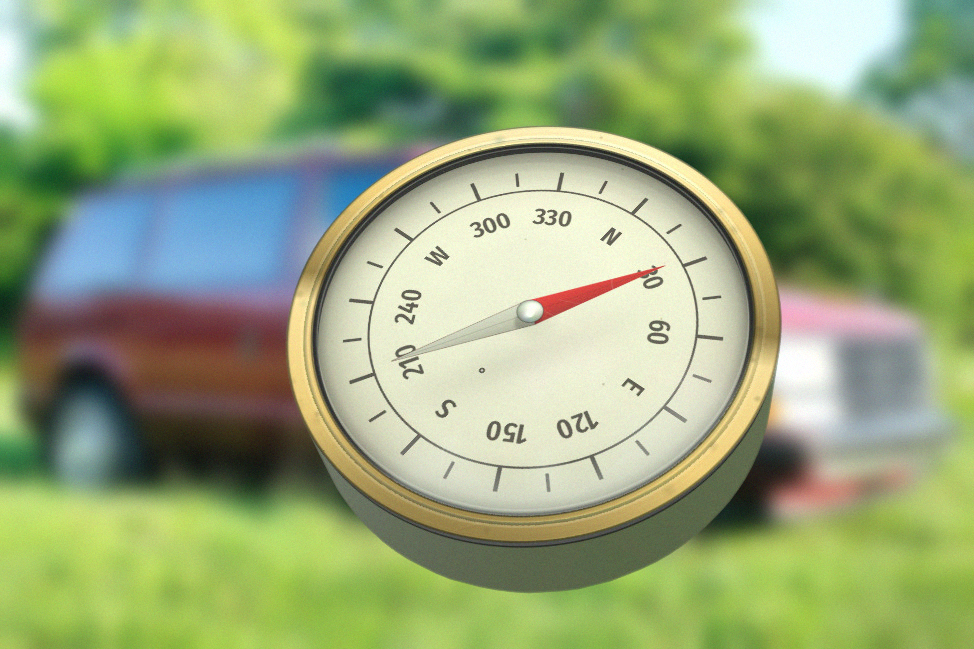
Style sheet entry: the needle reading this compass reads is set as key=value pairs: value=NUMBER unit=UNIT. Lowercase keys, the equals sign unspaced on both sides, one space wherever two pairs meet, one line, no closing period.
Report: value=30 unit=°
